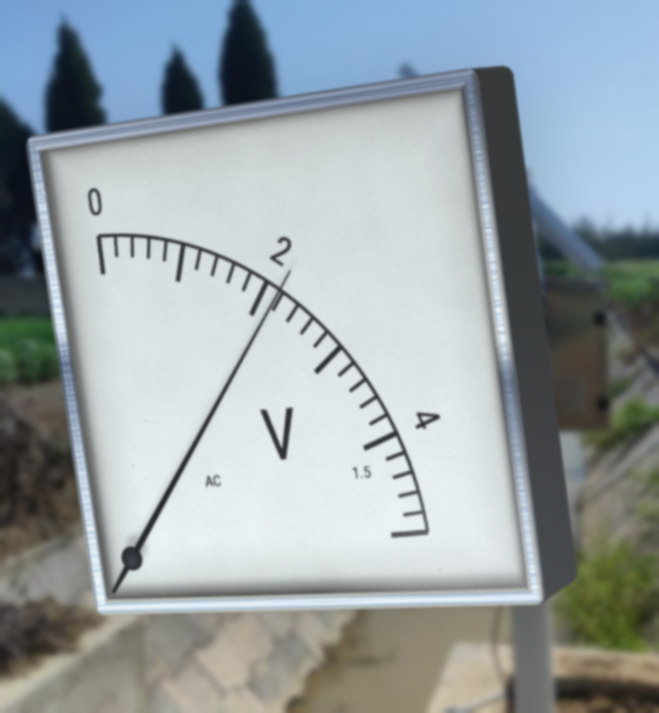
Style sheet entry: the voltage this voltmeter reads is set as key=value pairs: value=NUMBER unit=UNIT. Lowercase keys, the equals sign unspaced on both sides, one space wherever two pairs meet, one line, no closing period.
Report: value=2.2 unit=V
